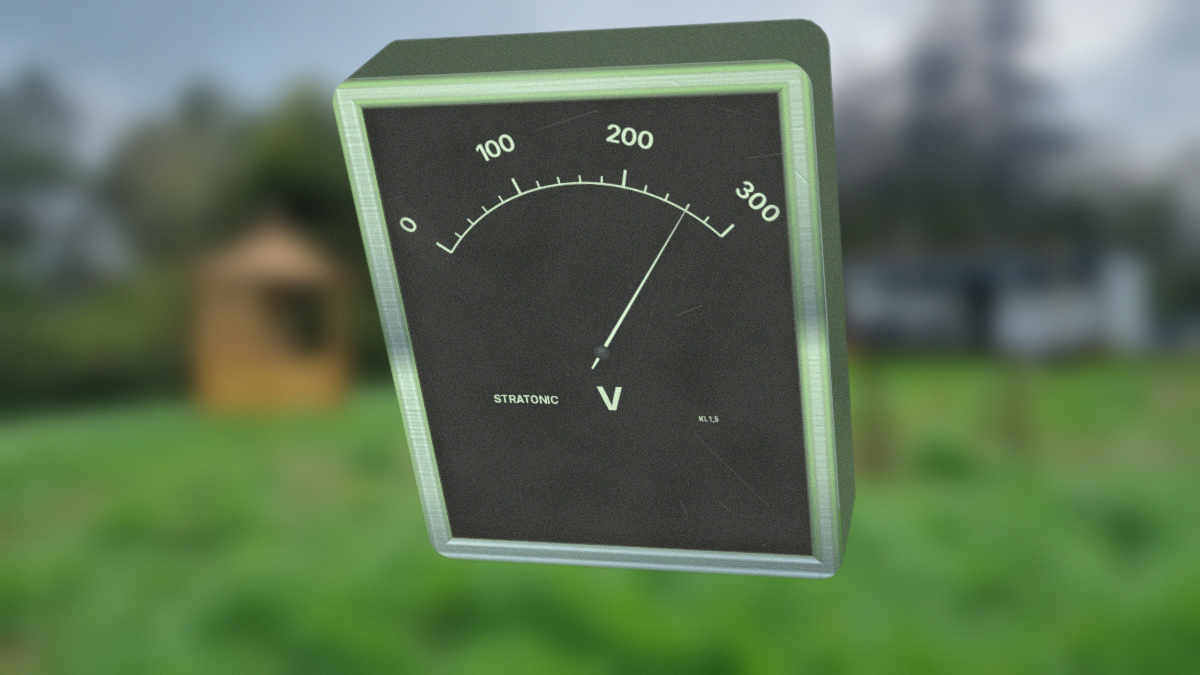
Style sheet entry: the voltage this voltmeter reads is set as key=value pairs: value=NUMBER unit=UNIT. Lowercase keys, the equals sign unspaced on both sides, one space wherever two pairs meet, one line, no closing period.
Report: value=260 unit=V
